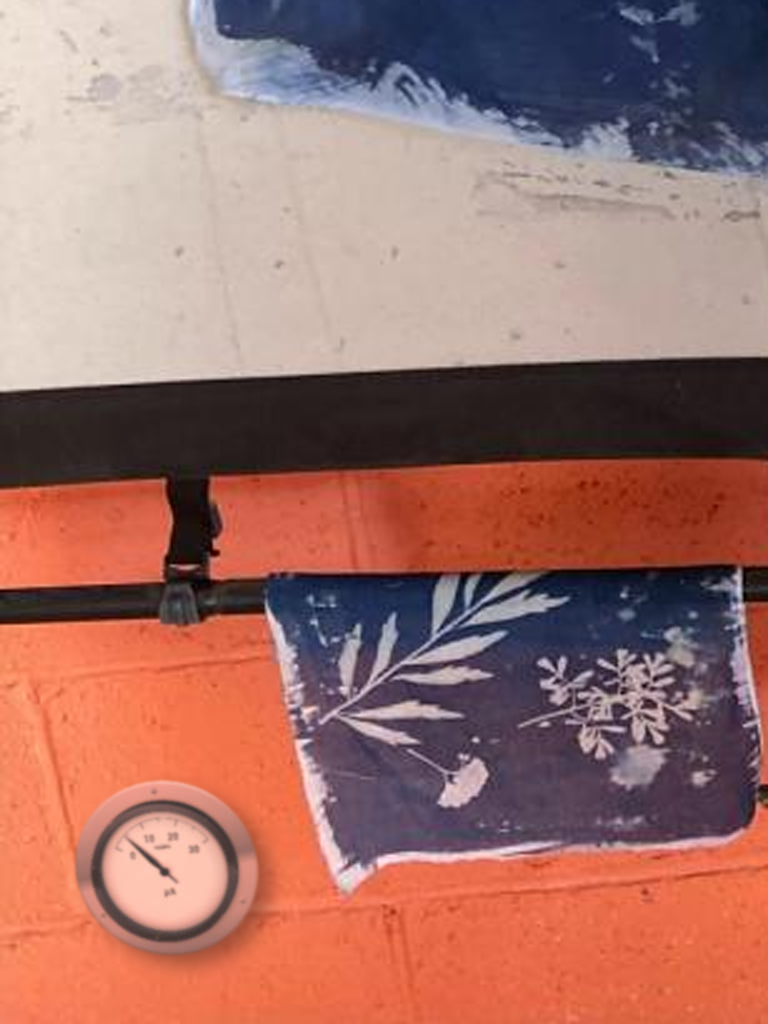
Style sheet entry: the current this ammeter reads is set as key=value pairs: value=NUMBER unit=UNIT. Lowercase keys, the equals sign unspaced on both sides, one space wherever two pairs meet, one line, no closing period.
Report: value=5 unit=µA
